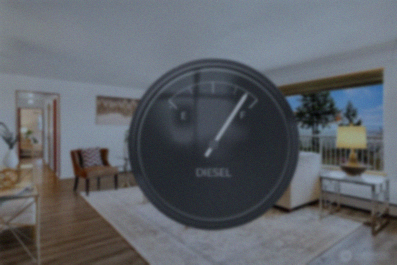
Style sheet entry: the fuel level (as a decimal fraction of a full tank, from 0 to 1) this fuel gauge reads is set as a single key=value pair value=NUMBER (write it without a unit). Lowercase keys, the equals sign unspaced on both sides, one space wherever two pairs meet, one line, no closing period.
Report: value=0.875
